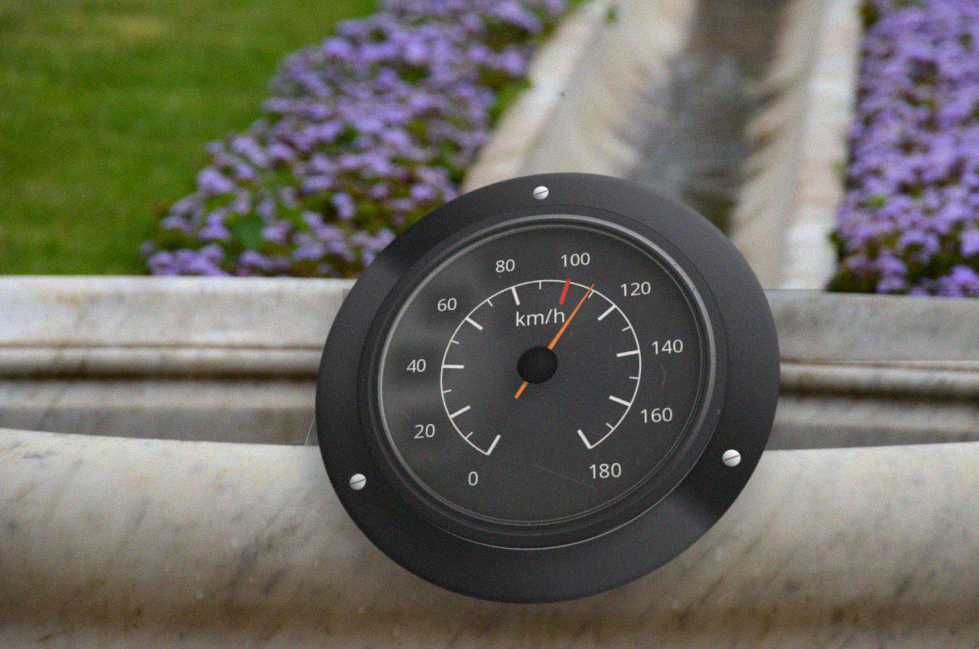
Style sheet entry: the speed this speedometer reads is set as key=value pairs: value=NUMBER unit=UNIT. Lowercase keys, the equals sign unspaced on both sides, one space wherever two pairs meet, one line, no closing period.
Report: value=110 unit=km/h
